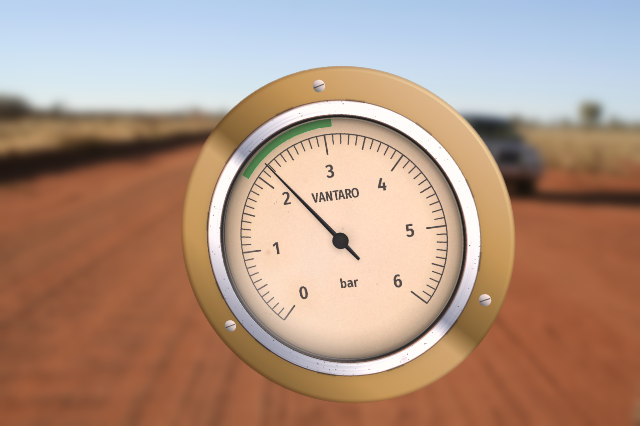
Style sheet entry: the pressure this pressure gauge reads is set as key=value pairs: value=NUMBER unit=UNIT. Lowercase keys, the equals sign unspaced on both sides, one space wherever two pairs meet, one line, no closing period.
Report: value=2.2 unit=bar
